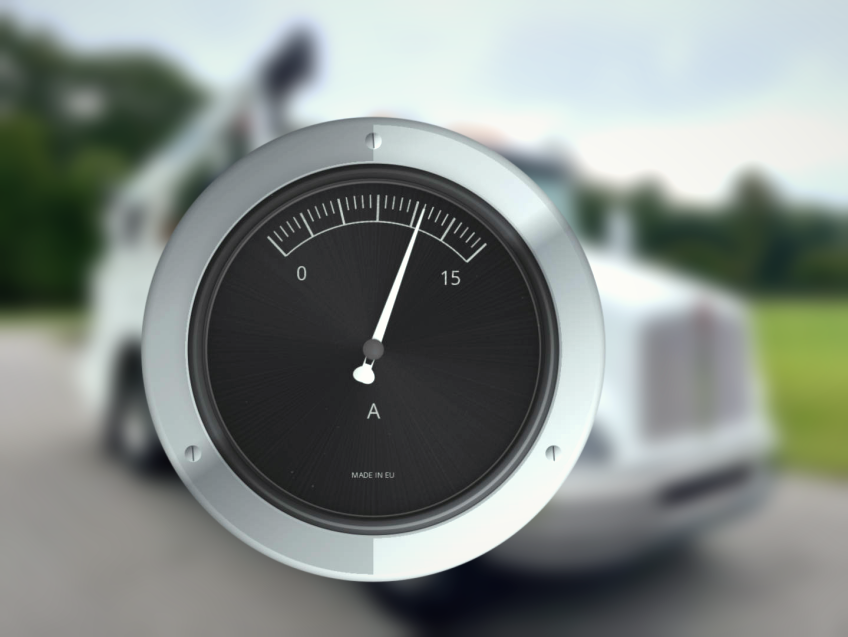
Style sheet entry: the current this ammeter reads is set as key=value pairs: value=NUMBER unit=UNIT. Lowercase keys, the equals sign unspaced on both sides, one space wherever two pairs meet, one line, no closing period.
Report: value=10.5 unit=A
